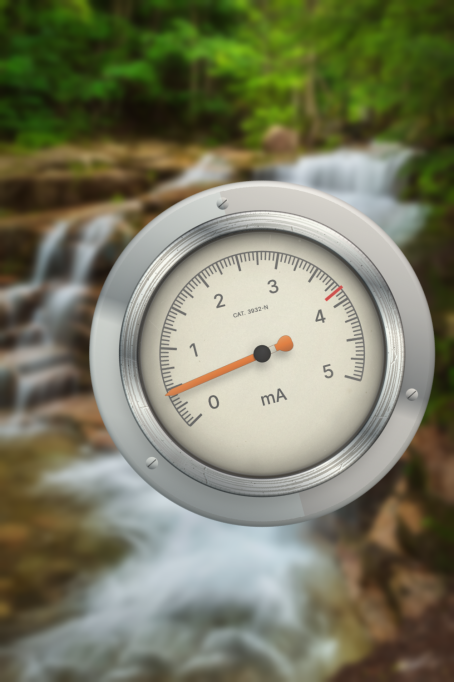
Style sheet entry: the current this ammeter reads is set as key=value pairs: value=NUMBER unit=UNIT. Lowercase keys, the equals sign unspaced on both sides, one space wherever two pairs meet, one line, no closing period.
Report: value=0.45 unit=mA
